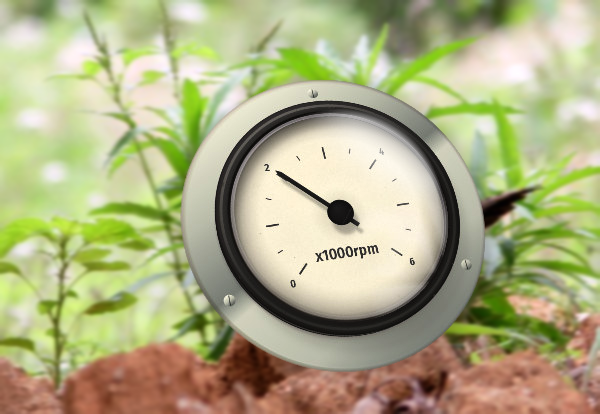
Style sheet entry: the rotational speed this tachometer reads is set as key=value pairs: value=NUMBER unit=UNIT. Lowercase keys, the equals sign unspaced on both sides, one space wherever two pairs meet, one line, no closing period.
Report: value=2000 unit=rpm
